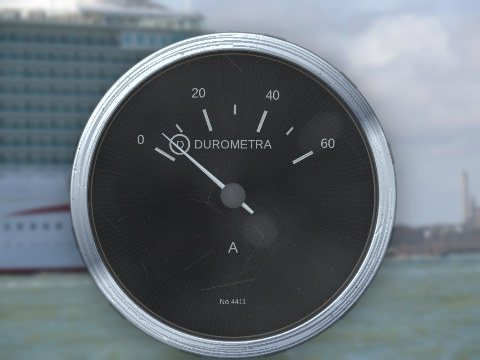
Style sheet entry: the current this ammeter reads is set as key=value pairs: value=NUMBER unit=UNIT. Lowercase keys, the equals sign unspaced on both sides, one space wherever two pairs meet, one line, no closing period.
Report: value=5 unit=A
